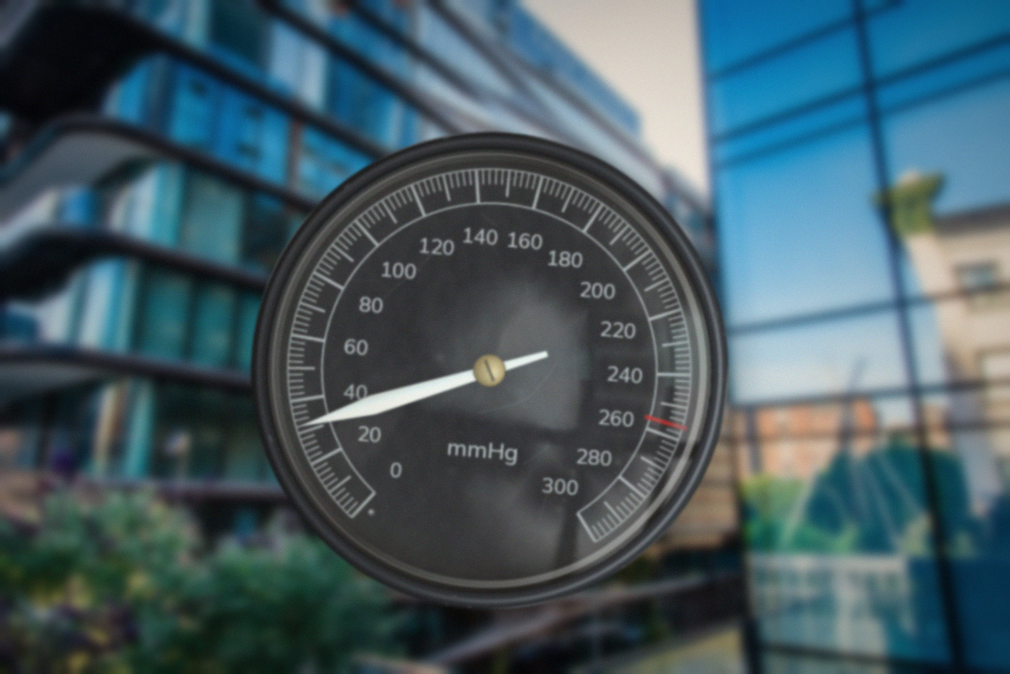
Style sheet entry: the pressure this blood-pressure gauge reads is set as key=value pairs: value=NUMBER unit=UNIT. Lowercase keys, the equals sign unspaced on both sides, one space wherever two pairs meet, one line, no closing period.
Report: value=32 unit=mmHg
